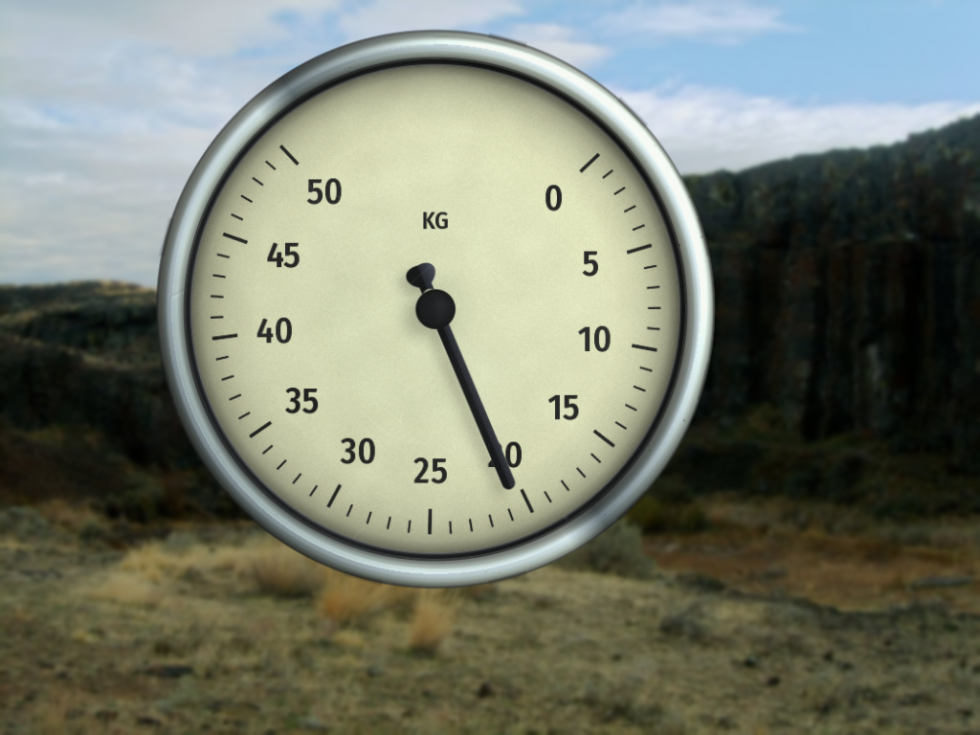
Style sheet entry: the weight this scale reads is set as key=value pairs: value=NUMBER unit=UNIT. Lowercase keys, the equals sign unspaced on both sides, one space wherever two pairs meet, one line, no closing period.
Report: value=20.5 unit=kg
